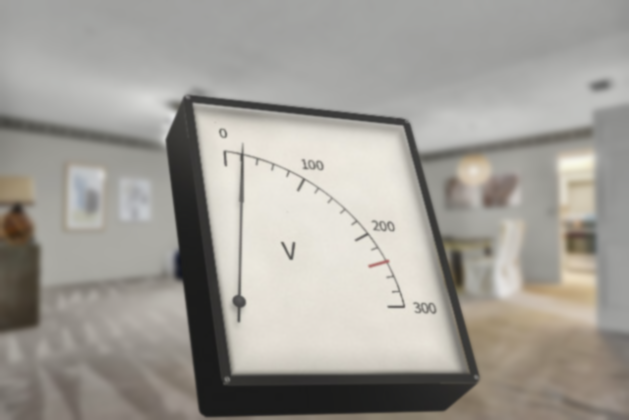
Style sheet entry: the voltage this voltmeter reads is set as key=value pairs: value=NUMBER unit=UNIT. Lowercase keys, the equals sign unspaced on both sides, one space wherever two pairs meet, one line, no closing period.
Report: value=20 unit=V
